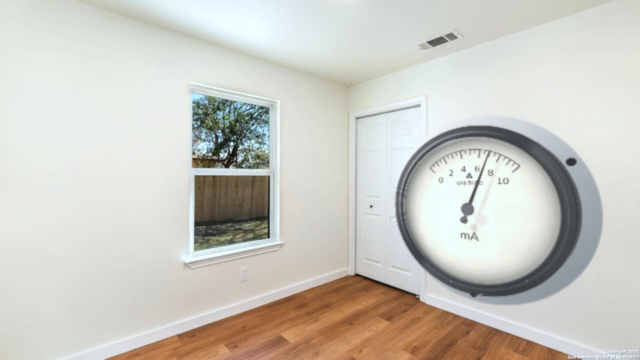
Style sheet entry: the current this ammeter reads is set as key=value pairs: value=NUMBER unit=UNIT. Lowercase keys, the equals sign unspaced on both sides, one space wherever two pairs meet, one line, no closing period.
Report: value=7 unit=mA
